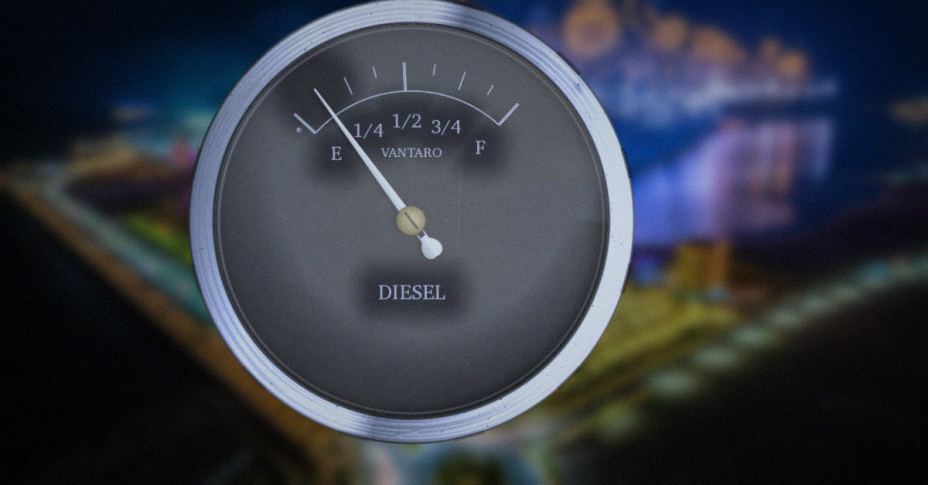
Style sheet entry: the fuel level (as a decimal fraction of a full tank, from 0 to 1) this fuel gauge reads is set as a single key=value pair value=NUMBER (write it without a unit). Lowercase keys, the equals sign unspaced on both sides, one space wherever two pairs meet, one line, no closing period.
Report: value=0.125
